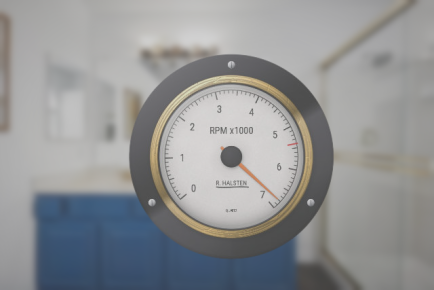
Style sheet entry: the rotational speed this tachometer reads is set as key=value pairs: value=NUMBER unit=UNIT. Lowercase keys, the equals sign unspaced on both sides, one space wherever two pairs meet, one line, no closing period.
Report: value=6800 unit=rpm
